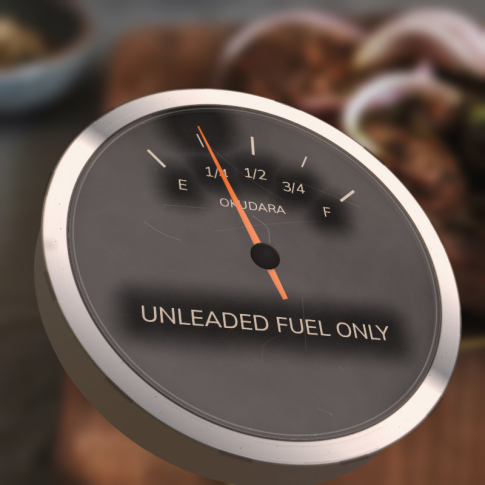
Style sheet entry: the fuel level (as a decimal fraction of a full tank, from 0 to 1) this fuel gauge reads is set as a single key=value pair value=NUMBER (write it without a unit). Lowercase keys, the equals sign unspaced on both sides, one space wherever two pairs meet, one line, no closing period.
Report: value=0.25
